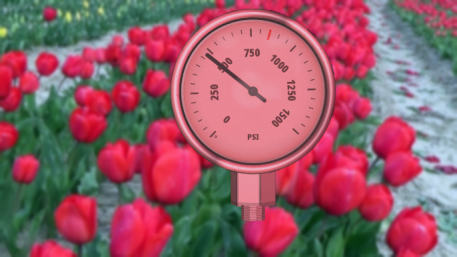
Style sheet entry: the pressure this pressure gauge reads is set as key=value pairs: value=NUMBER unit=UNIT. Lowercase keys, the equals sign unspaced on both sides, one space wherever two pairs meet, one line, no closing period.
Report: value=475 unit=psi
